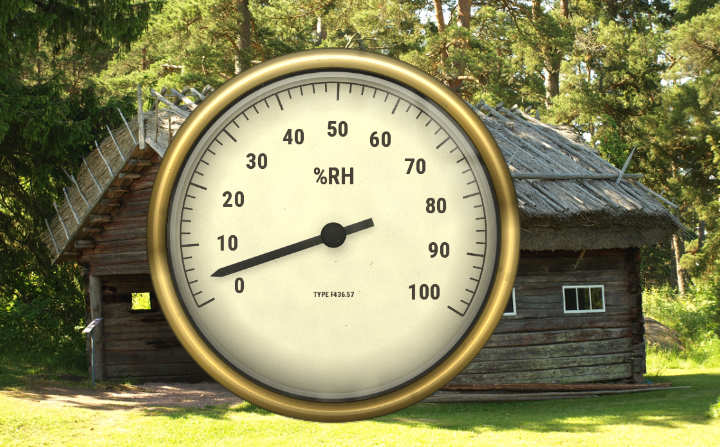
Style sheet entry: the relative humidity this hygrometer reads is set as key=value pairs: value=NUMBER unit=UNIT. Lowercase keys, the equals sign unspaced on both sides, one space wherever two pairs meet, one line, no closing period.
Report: value=4 unit=%
